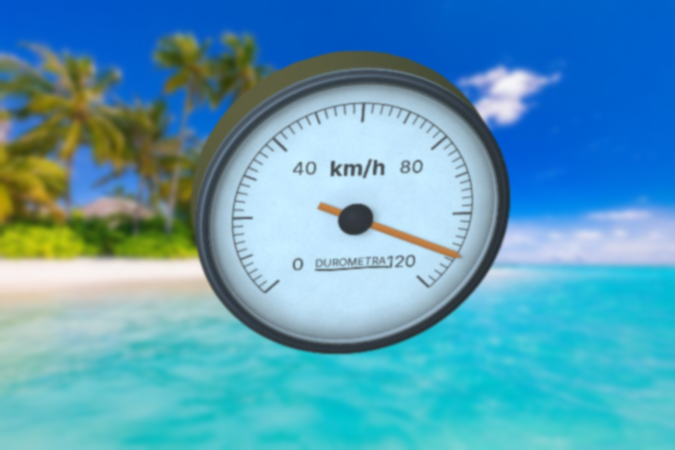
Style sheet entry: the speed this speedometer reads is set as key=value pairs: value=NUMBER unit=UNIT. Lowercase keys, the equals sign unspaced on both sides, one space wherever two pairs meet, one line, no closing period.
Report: value=110 unit=km/h
